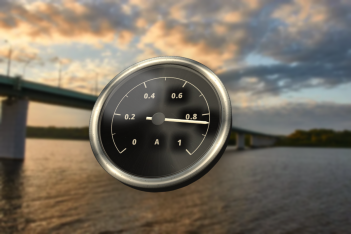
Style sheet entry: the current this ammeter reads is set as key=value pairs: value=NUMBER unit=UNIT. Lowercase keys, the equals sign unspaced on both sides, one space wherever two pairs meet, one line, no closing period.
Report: value=0.85 unit=A
